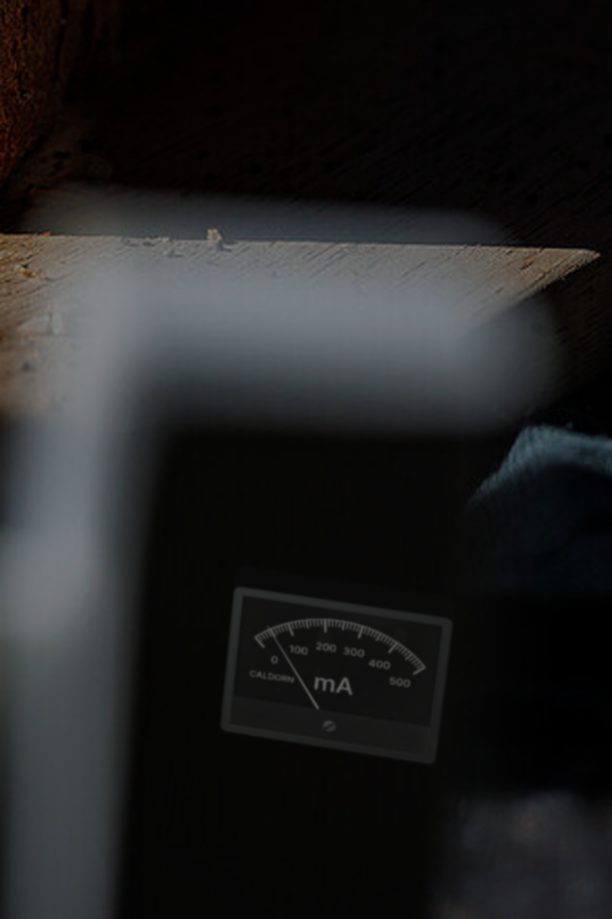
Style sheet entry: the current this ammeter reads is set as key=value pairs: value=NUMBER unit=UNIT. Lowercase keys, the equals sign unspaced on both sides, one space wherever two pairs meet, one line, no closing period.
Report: value=50 unit=mA
